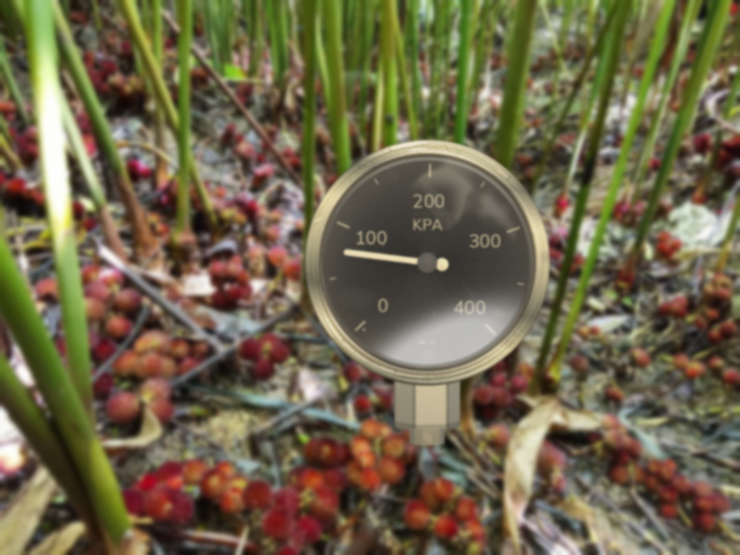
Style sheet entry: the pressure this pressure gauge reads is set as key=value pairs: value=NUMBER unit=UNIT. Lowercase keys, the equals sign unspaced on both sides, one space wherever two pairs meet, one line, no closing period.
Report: value=75 unit=kPa
